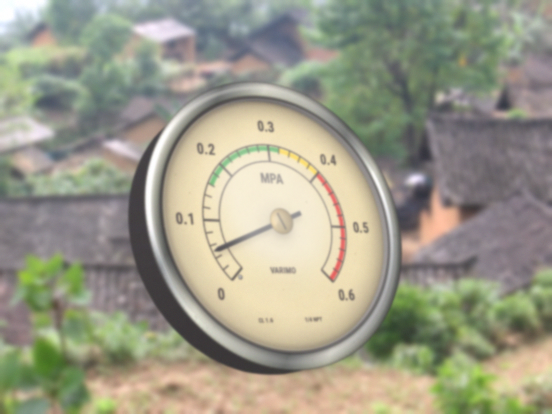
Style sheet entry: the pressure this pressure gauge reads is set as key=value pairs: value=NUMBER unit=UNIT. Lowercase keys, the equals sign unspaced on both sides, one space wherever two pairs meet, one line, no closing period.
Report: value=0.05 unit=MPa
